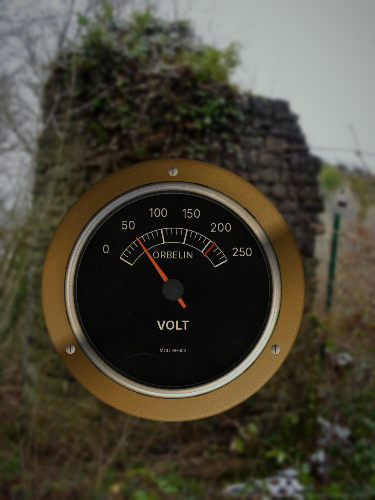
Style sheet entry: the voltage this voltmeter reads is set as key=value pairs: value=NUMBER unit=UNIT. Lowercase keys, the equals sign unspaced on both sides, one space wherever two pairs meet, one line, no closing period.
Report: value=50 unit=V
